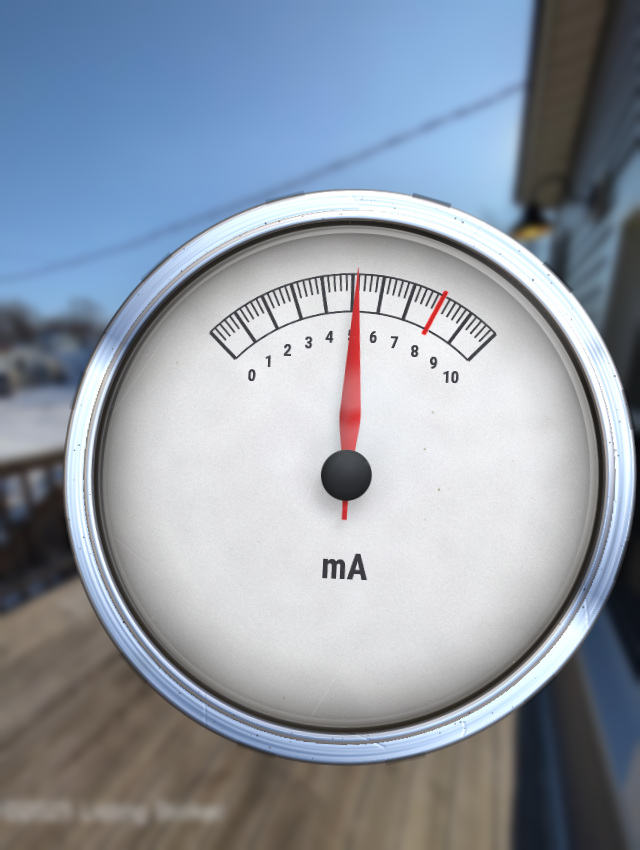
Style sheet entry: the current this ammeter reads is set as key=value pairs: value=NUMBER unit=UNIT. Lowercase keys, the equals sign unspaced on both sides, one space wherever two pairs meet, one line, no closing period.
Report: value=5.2 unit=mA
